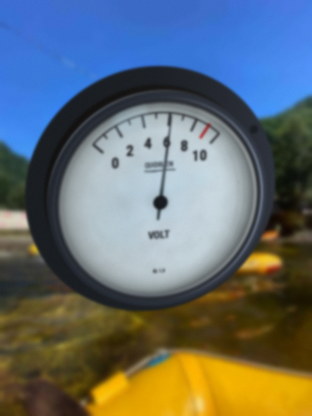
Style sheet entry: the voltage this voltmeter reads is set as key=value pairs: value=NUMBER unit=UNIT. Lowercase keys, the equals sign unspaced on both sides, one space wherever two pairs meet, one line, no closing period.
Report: value=6 unit=V
